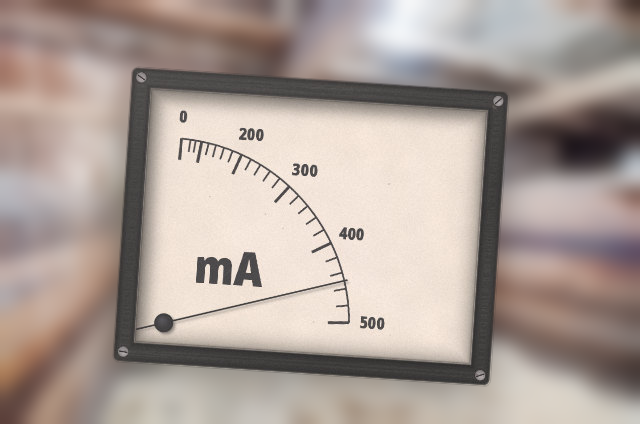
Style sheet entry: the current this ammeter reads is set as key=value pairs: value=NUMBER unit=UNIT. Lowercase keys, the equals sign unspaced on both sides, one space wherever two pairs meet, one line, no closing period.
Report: value=450 unit=mA
